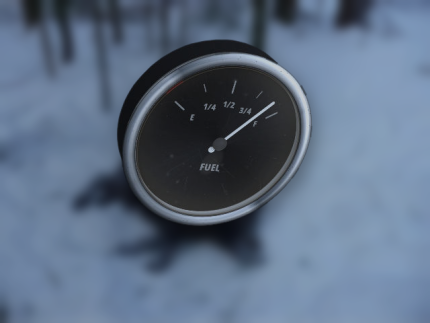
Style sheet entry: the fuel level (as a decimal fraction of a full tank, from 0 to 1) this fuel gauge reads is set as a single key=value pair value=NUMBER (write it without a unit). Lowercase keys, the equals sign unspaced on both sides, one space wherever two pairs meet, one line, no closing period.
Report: value=0.875
